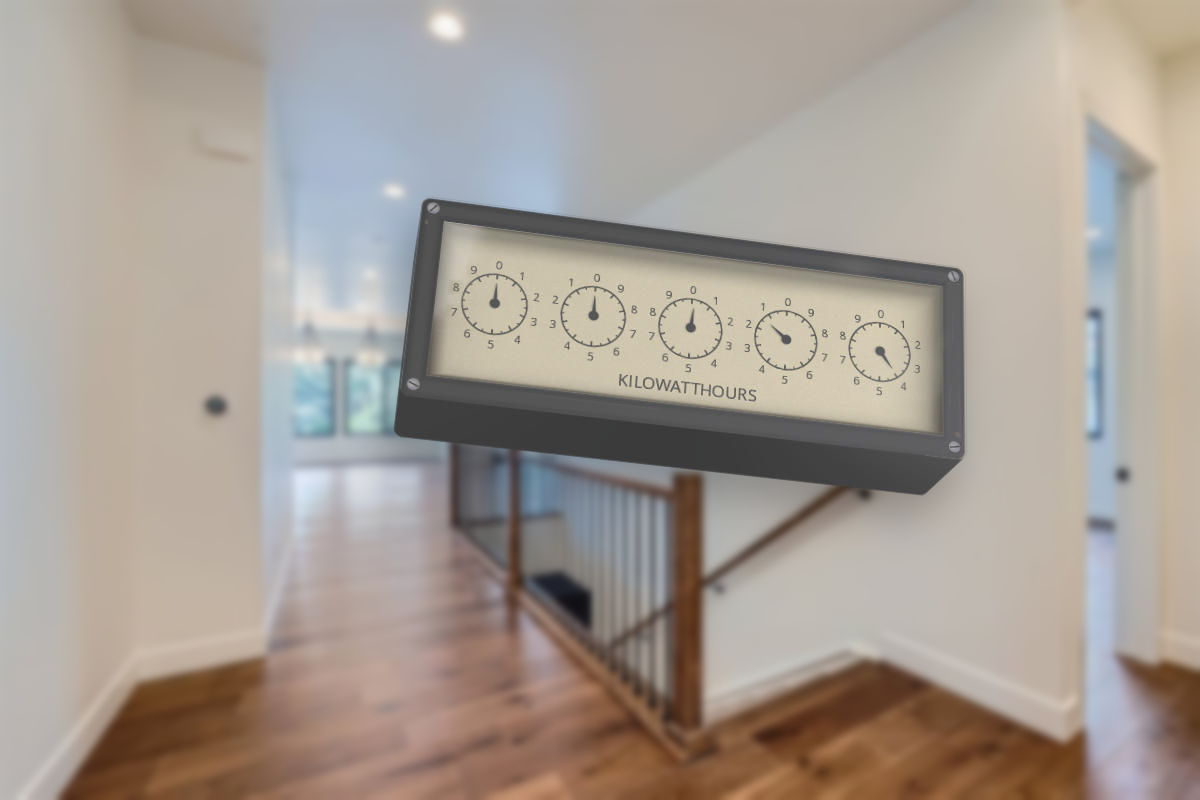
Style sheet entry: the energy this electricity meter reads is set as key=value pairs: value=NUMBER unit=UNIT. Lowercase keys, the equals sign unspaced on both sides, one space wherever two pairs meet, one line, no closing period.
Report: value=14 unit=kWh
